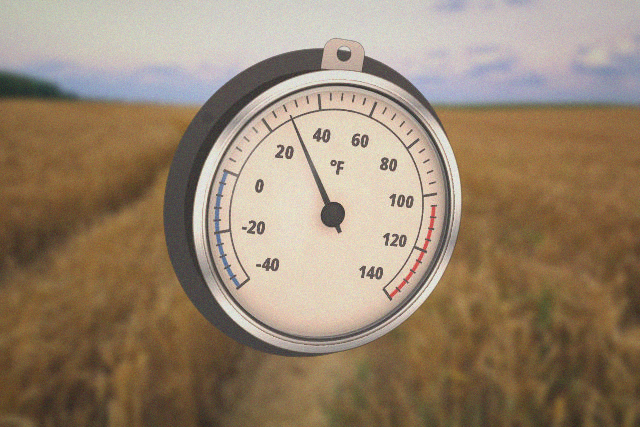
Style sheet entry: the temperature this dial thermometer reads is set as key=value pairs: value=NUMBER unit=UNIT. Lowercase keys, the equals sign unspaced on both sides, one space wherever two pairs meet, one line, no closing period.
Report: value=28 unit=°F
